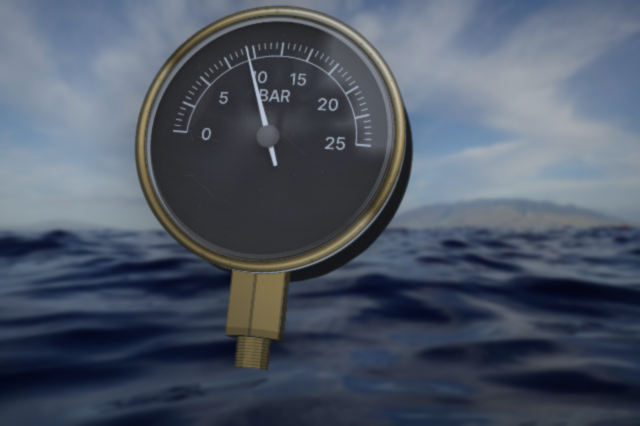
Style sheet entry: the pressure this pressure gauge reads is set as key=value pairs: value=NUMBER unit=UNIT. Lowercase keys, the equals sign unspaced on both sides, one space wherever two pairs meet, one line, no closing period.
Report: value=9.5 unit=bar
